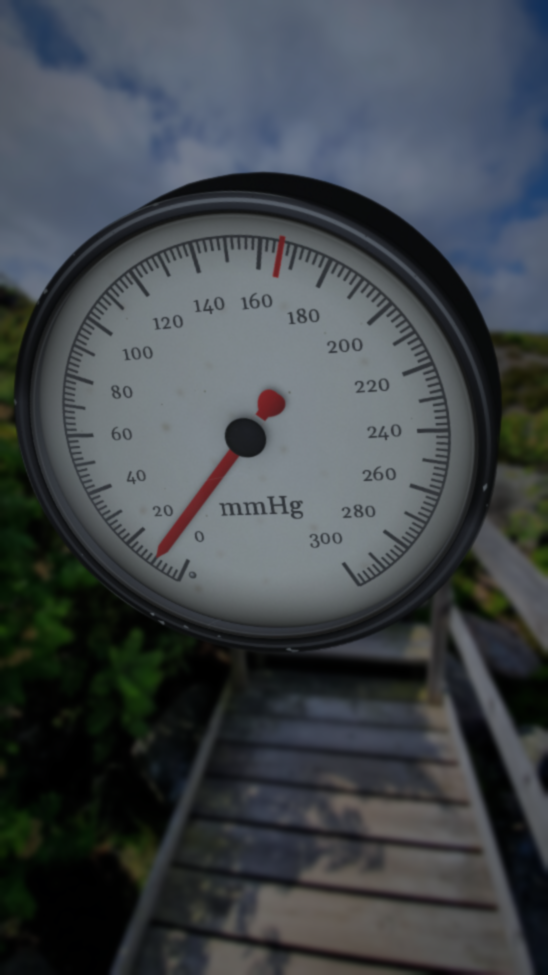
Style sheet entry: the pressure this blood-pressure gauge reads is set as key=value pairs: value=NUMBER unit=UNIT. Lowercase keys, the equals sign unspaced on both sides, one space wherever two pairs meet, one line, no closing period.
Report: value=10 unit=mmHg
